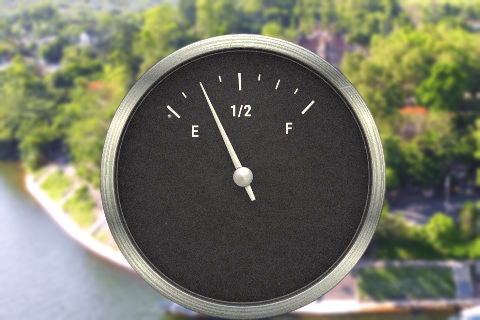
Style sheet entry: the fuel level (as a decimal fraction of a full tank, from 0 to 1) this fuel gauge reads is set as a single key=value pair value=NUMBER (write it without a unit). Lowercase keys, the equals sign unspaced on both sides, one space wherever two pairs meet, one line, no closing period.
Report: value=0.25
